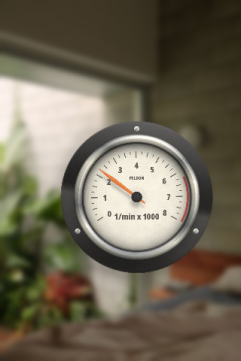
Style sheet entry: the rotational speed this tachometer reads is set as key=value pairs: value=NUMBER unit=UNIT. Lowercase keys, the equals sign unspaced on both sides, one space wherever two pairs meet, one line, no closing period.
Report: value=2250 unit=rpm
